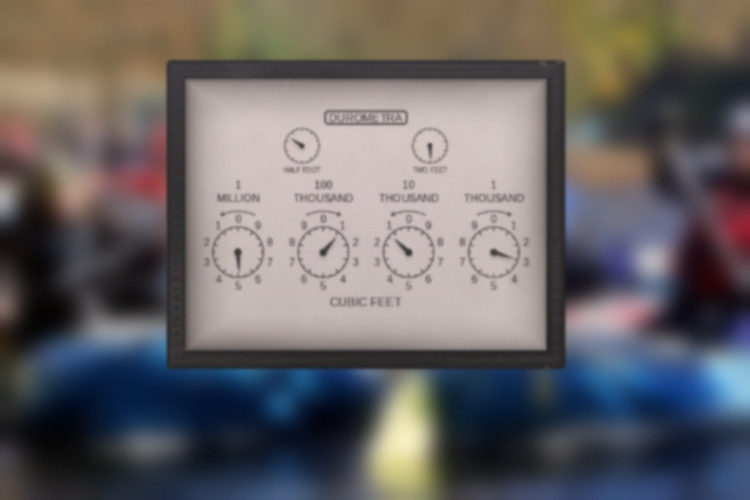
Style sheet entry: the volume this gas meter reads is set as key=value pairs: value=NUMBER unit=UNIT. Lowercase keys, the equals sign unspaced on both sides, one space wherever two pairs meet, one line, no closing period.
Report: value=511300 unit=ft³
